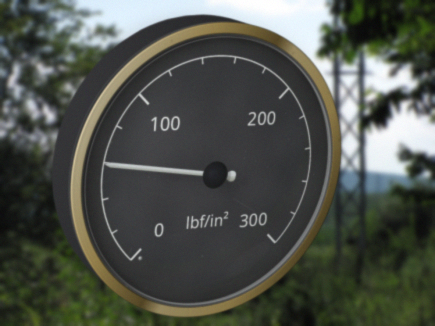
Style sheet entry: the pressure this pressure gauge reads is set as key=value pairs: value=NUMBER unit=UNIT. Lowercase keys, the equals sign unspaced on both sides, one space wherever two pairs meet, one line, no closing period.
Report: value=60 unit=psi
